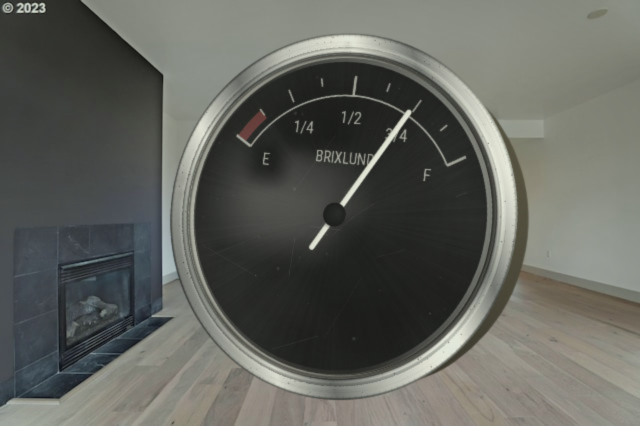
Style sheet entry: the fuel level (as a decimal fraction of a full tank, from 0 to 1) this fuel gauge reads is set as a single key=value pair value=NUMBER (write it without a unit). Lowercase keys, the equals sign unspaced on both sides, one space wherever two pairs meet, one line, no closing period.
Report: value=0.75
